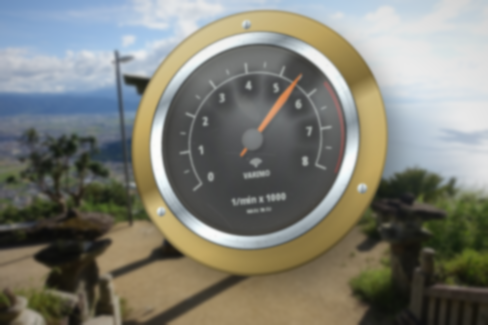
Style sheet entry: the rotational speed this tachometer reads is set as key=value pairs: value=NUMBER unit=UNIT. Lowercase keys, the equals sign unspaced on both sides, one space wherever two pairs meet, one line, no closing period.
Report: value=5500 unit=rpm
